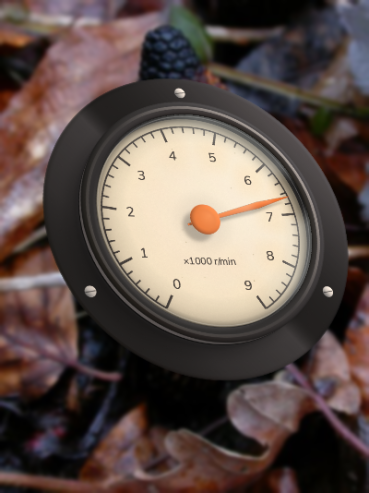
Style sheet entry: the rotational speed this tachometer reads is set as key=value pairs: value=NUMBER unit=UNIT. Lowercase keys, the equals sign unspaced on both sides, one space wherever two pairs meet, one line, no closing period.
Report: value=6700 unit=rpm
